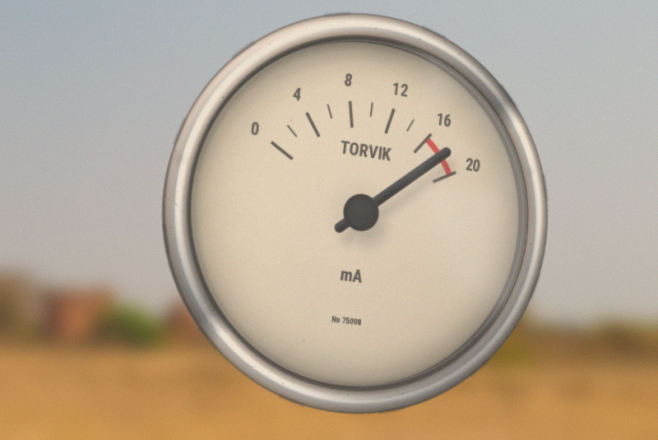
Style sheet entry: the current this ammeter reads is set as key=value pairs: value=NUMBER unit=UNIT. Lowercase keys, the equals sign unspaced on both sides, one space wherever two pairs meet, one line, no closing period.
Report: value=18 unit=mA
